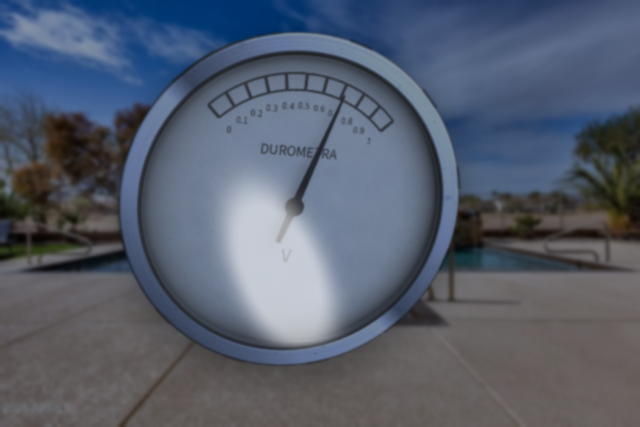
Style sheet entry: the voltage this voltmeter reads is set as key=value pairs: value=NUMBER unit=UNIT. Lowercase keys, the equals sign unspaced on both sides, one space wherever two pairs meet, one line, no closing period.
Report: value=0.7 unit=V
